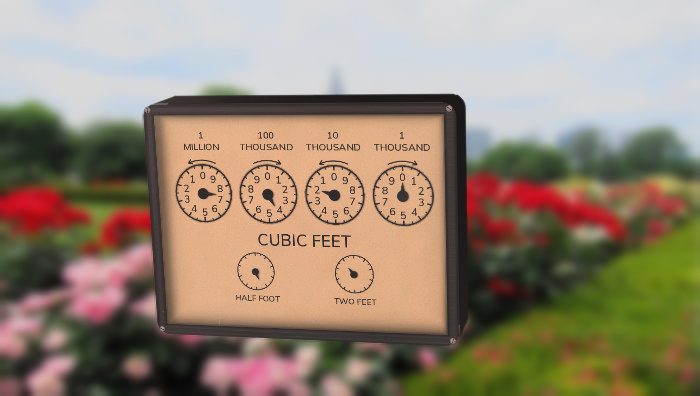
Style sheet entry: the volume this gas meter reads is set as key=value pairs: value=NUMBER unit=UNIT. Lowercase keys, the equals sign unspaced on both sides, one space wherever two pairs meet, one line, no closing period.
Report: value=742000 unit=ft³
